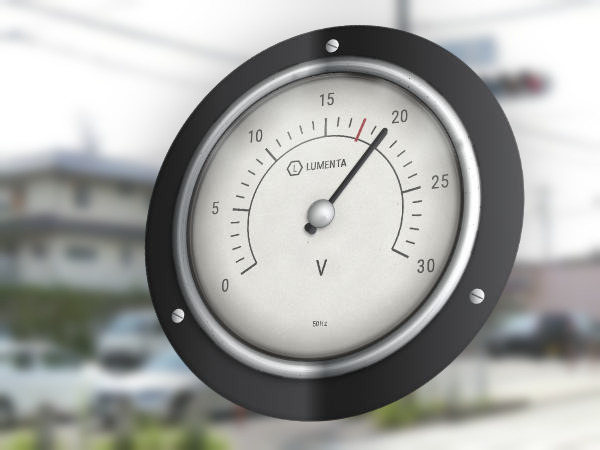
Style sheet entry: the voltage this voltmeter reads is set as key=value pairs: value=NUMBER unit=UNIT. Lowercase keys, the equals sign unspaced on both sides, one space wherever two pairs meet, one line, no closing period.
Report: value=20 unit=V
